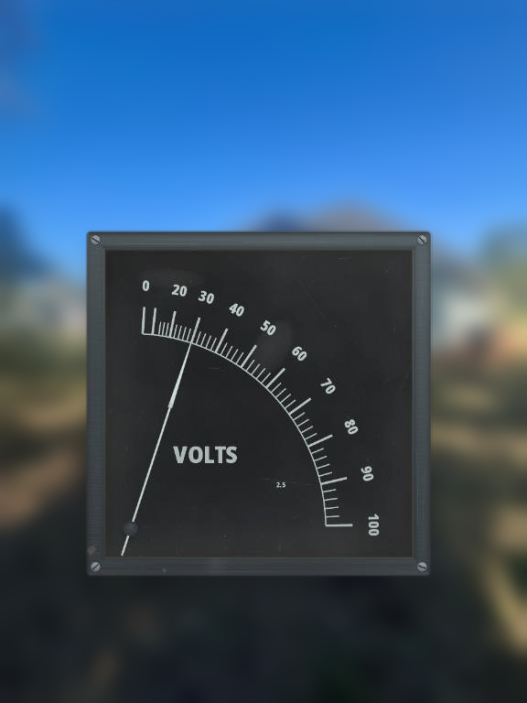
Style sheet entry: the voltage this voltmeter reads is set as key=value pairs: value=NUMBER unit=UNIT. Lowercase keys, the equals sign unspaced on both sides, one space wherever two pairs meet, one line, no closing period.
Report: value=30 unit=V
